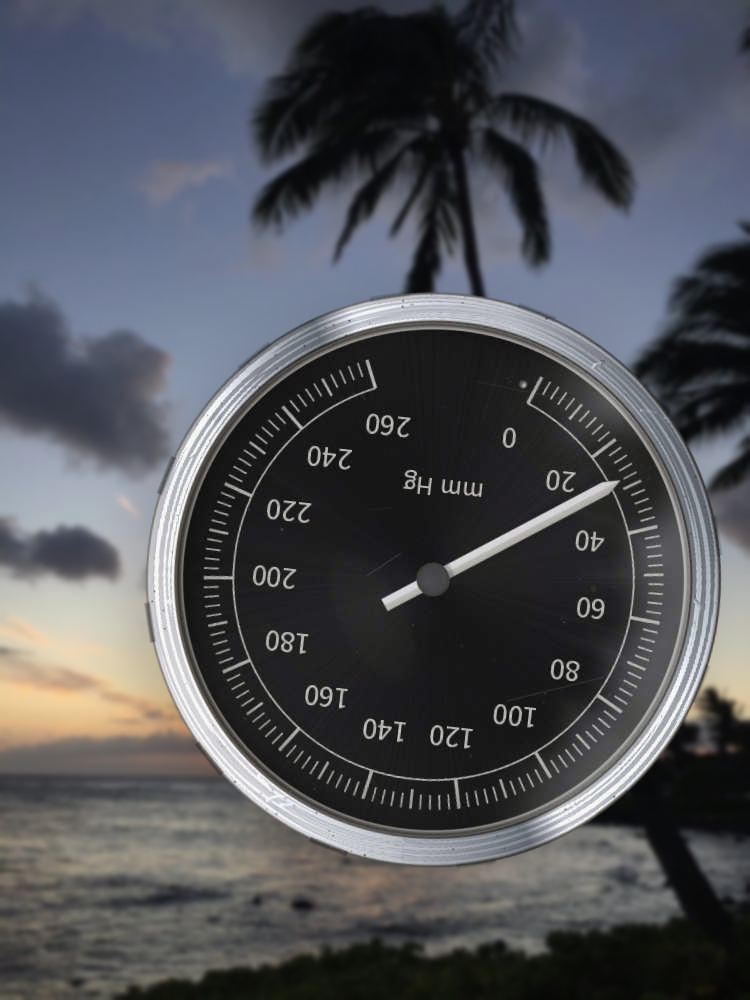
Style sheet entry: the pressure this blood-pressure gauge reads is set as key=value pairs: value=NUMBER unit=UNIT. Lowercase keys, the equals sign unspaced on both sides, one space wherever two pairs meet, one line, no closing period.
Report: value=28 unit=mmHg
